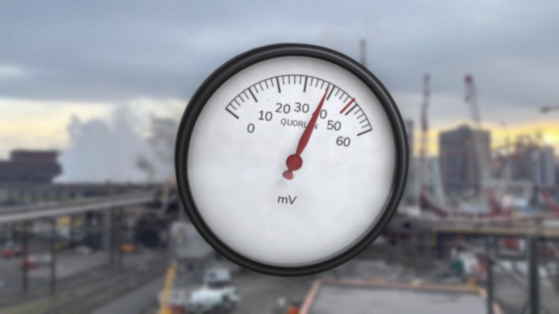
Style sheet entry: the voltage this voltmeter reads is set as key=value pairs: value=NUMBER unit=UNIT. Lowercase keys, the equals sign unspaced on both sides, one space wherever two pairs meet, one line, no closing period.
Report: value=38 unit=mV
